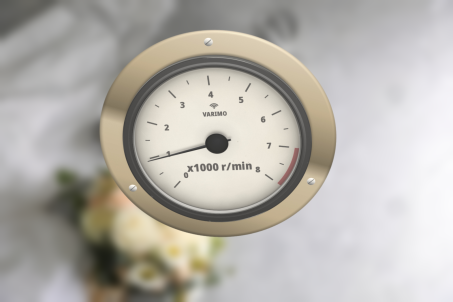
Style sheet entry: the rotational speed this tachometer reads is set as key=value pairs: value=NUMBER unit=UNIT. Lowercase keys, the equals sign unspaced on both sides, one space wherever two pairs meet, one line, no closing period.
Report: value=1000 unit=rpm
